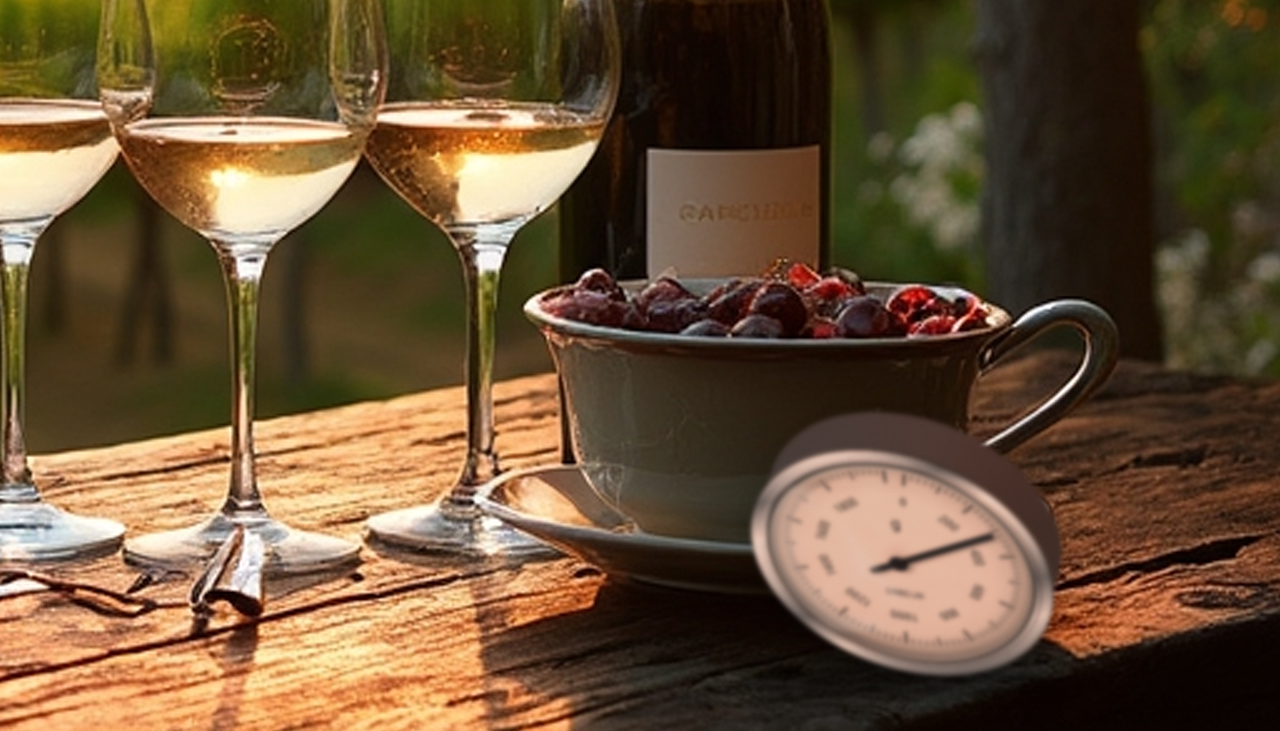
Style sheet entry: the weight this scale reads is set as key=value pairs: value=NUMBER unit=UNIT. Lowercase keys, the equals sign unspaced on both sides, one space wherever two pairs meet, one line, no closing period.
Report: value=300 unit=g
